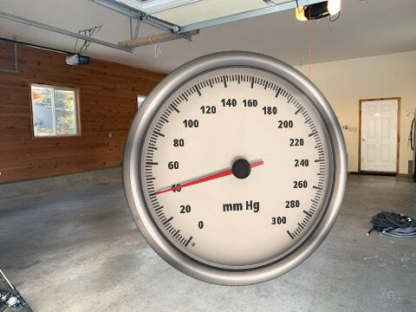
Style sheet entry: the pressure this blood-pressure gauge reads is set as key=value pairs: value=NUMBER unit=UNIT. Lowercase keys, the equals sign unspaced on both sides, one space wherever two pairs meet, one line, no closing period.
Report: value=40 unit=mmHg
